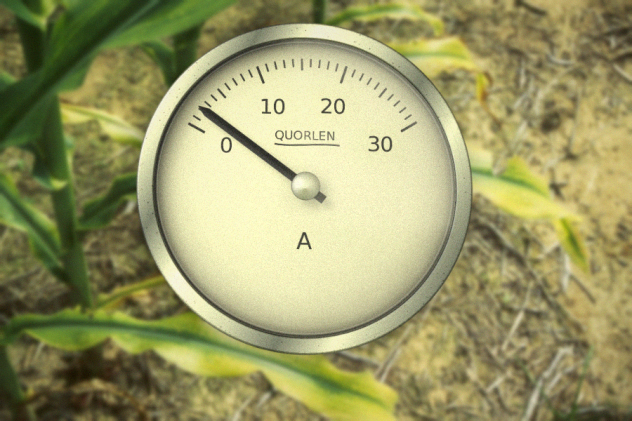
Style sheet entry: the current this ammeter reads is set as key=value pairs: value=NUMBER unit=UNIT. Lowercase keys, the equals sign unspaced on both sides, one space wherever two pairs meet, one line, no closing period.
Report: value=2 unit=A
